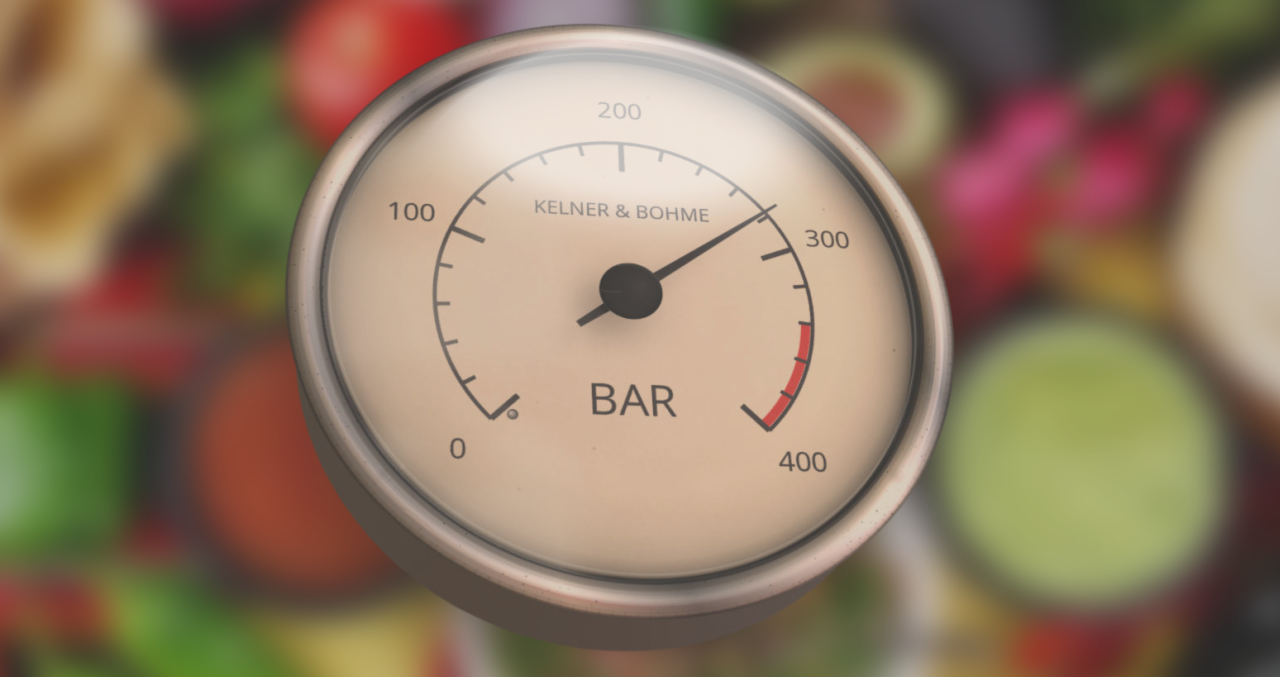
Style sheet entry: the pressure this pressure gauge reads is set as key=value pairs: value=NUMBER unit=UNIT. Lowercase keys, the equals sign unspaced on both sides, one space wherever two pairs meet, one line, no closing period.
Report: value=280 unit=bar
